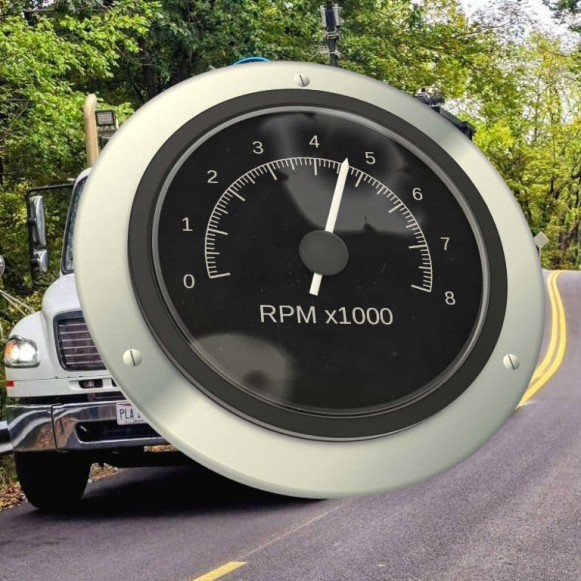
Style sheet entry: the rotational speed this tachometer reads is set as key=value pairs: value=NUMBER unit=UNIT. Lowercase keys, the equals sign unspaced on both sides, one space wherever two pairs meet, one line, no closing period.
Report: value=4600 unit=rpm
